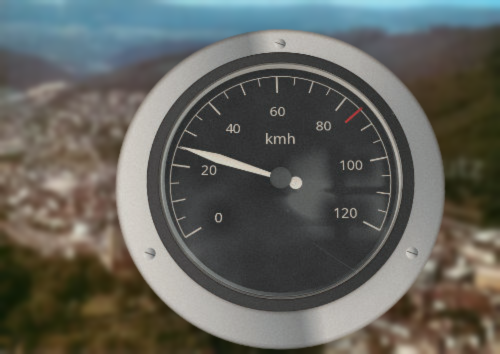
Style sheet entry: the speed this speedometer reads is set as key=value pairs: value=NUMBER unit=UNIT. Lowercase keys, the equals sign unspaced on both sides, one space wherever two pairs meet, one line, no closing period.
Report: value=25 unit=km/h
